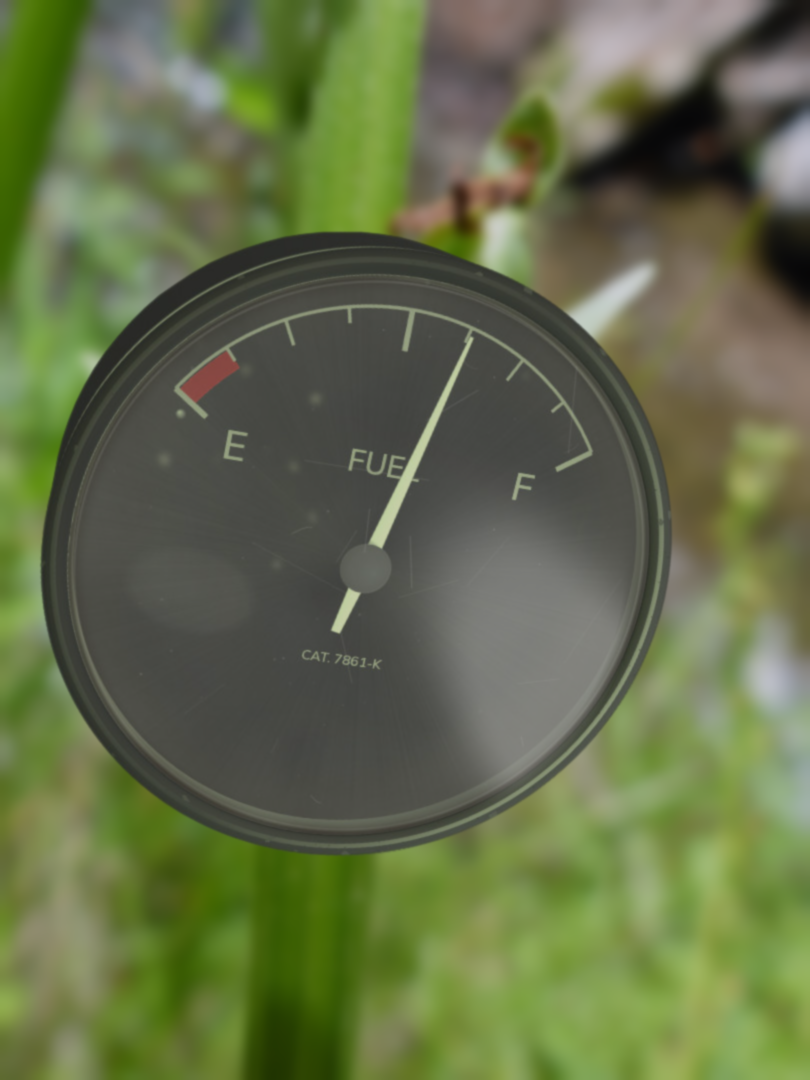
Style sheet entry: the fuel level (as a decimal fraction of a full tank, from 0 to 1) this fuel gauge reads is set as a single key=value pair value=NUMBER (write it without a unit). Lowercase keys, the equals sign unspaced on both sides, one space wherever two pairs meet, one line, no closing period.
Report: value=0.625
